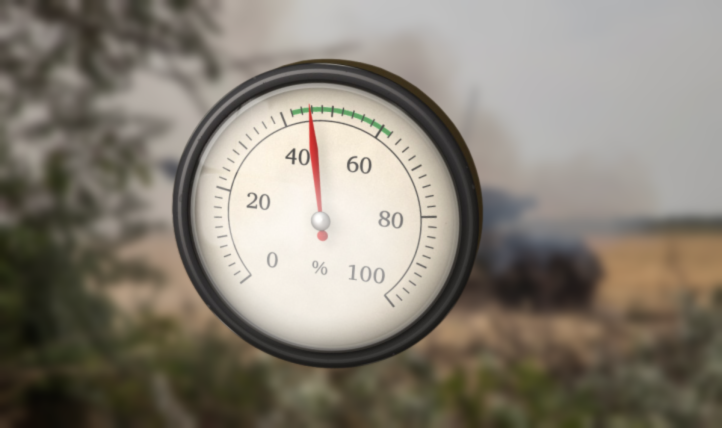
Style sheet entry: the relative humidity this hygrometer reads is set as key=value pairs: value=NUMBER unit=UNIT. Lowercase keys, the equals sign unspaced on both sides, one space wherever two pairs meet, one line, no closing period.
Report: value=46 unit=%
